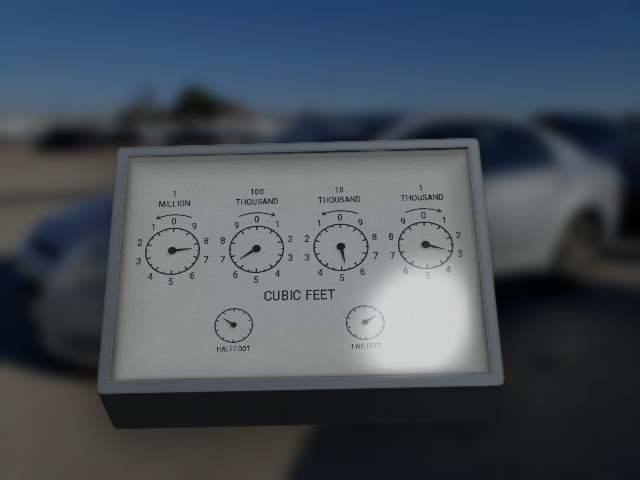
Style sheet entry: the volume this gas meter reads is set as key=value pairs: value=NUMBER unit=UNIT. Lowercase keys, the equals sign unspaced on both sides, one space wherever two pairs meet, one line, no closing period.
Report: value=765300 unit=ft³
